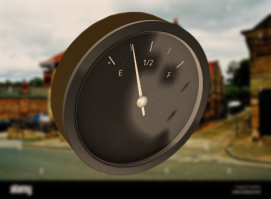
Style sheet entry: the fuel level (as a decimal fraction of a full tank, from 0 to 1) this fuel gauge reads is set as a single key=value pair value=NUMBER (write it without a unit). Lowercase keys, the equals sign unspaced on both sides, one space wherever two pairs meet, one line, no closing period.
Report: value=0.25
